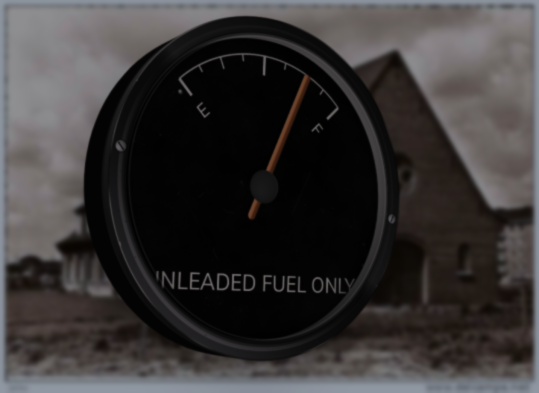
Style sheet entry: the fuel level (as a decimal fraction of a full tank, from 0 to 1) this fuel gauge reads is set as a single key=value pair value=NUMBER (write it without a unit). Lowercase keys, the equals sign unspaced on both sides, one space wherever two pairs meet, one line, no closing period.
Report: value=0.75
